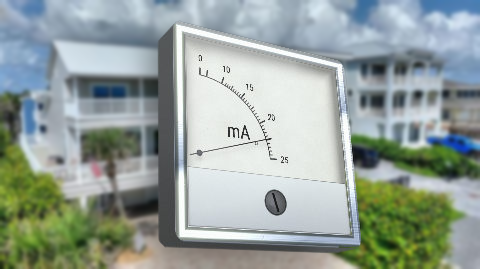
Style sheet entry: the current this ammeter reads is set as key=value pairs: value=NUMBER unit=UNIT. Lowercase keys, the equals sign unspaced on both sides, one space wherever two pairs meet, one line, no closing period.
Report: value=22.5 unit=mA
